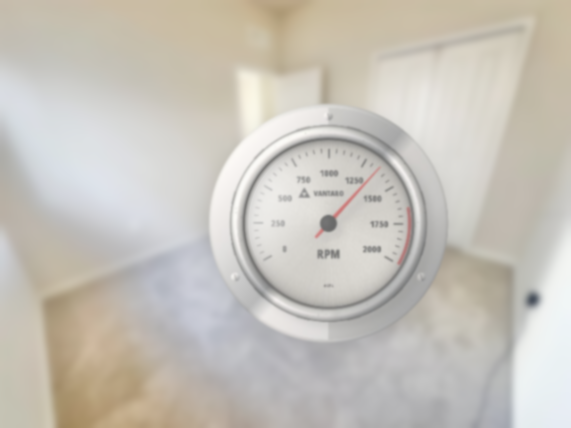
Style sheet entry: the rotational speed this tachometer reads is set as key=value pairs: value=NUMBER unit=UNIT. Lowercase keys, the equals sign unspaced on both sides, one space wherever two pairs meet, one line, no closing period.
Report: value=1350 unit=rpm
